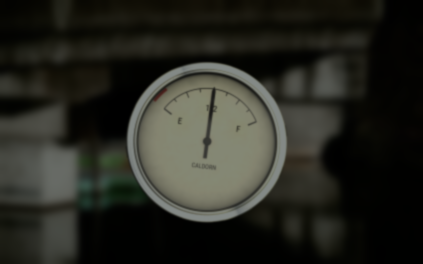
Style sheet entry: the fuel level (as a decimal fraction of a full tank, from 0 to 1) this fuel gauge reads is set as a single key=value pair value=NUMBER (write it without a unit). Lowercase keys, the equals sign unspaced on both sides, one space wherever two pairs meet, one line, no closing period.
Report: value=0.5
